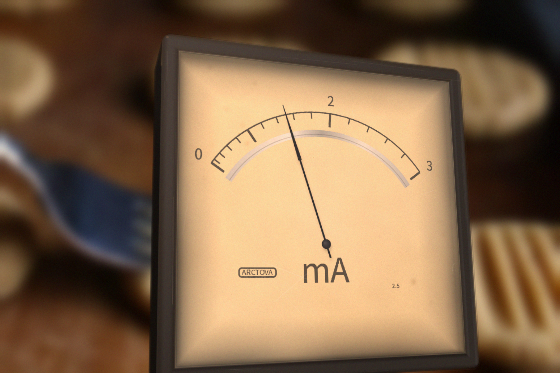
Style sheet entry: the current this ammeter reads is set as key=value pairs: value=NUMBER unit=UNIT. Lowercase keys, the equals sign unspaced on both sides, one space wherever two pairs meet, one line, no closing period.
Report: value=1.5 unit=mA
